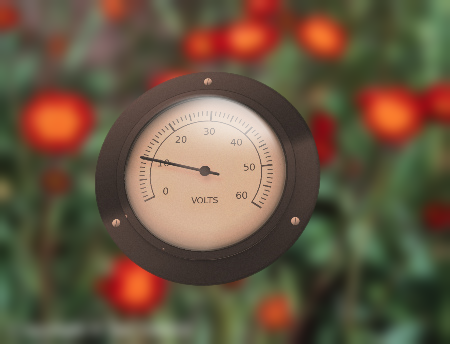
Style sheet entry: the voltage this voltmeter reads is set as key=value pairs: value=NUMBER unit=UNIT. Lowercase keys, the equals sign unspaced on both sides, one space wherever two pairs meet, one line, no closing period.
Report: value=10 unit=V
